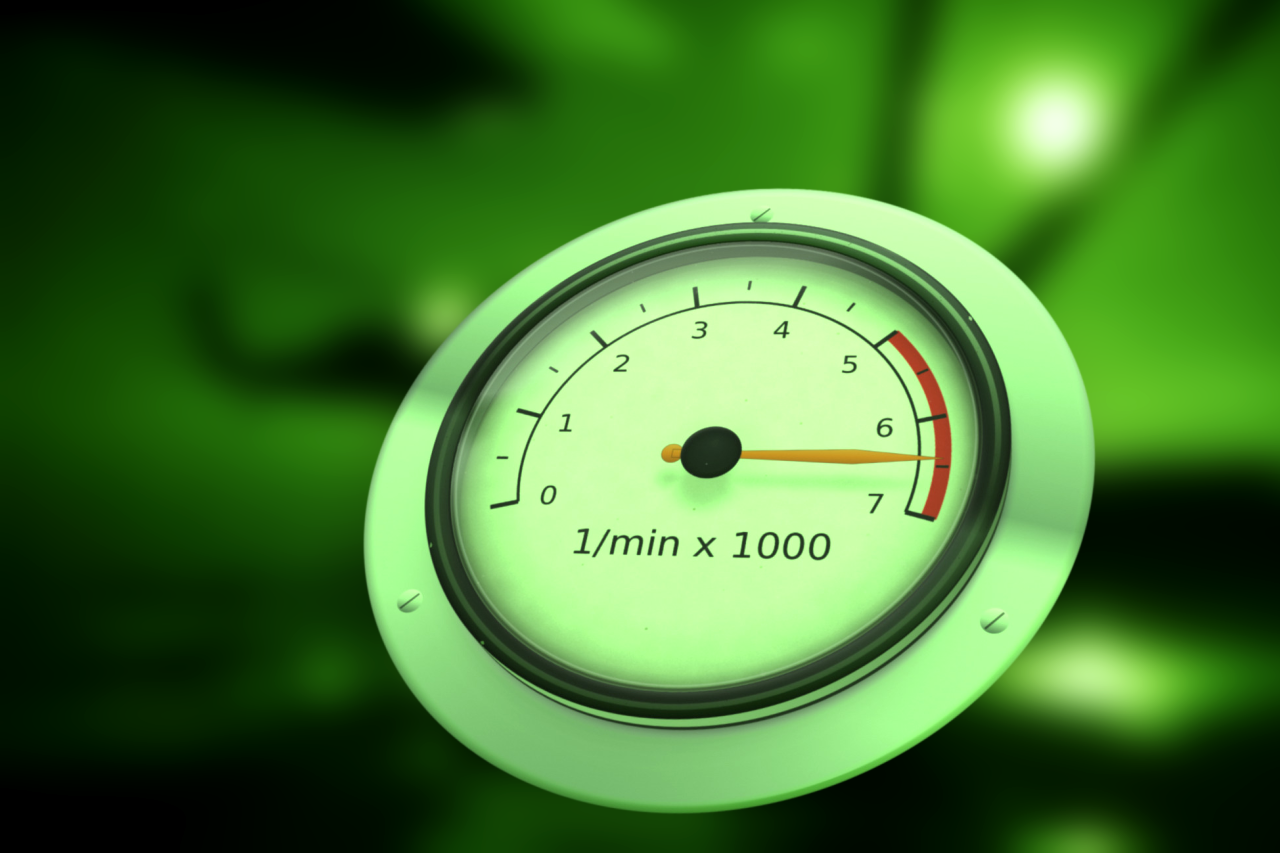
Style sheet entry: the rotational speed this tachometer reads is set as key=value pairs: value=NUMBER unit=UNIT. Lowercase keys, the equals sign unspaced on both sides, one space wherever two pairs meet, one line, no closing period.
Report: value=6500 unit=rpm
